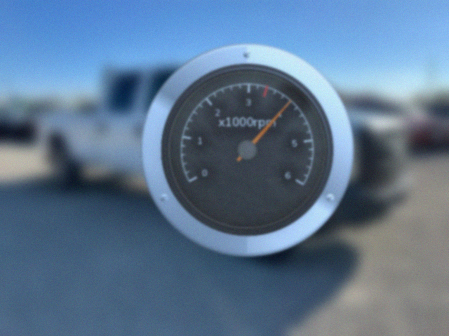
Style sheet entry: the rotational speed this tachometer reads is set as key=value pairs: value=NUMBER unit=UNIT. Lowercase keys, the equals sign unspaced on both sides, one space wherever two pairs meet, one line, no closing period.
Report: value=4000 unit=rpm
